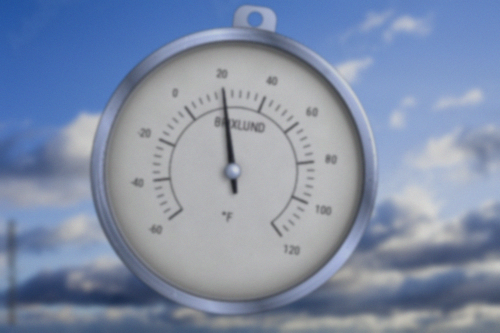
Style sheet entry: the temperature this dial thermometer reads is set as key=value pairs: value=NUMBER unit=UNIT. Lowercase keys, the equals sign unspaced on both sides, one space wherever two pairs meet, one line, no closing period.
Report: value=20 unit=°F
